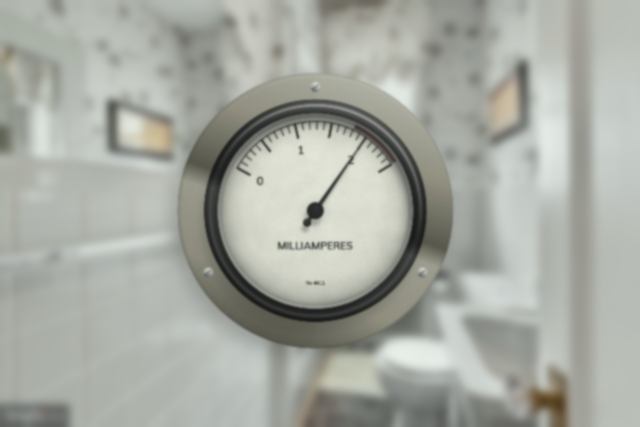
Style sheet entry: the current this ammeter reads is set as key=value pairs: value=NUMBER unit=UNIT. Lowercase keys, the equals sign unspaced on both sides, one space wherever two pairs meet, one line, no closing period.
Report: value=2 unit=mA
